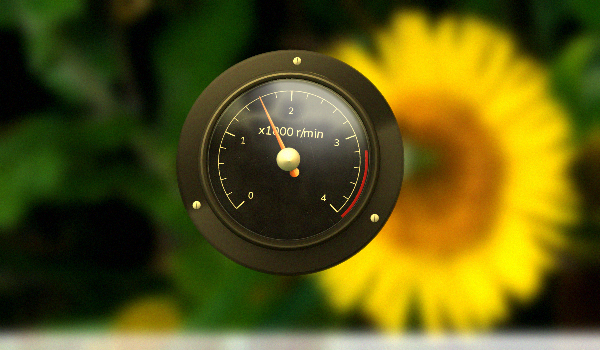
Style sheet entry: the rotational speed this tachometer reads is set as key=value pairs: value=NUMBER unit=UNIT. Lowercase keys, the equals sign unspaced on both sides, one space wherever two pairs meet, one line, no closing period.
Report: value=1600 unit=rpm
